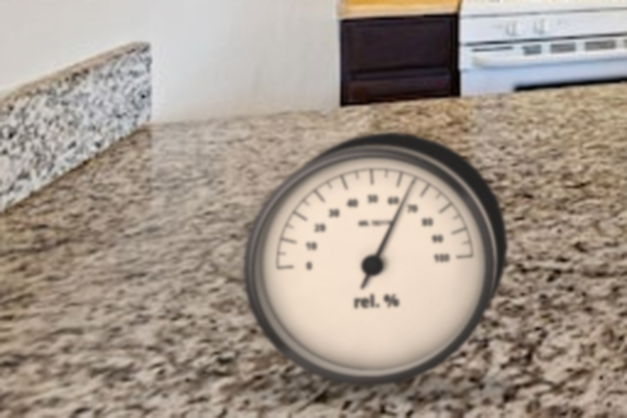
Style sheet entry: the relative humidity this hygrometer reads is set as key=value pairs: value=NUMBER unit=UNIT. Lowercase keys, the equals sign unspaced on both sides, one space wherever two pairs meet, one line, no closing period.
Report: value=65 unit=%
